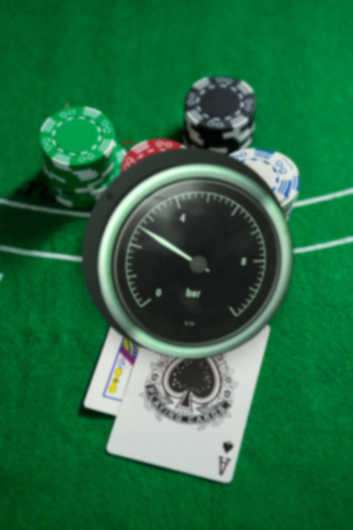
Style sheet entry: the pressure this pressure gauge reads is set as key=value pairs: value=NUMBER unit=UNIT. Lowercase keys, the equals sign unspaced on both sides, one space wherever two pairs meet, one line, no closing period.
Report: value=2.6 unit=bar
